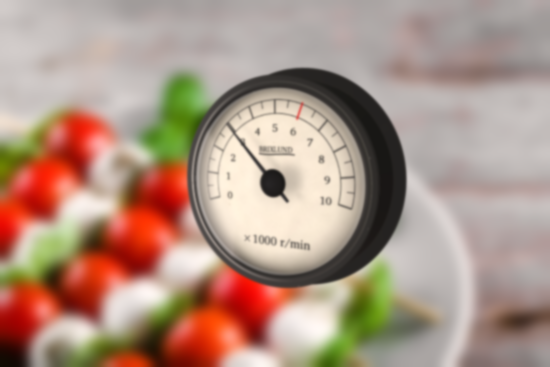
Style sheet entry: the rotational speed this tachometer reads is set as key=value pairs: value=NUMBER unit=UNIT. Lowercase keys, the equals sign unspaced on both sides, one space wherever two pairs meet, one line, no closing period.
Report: value=3000 unit=rpm
